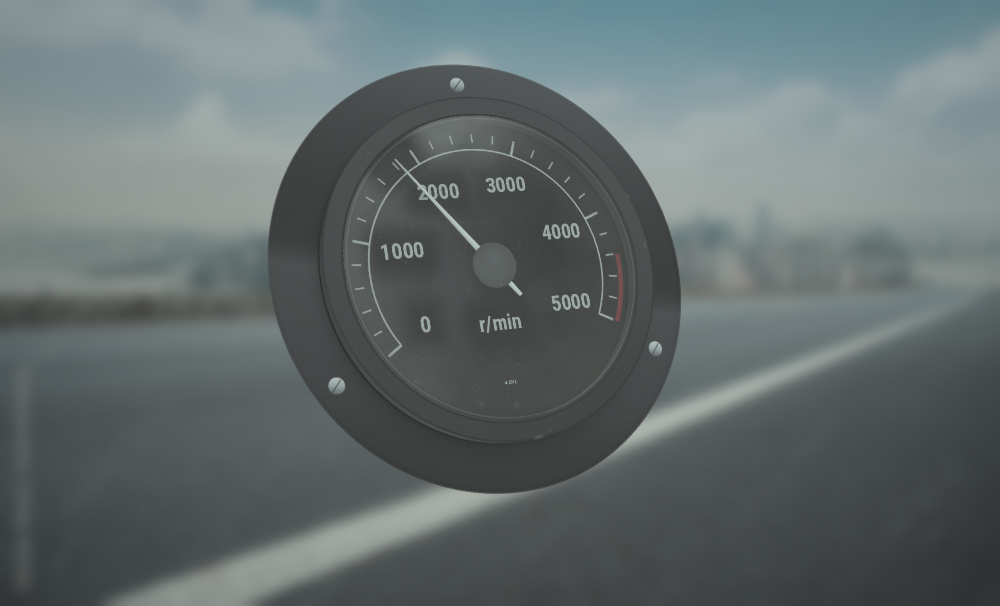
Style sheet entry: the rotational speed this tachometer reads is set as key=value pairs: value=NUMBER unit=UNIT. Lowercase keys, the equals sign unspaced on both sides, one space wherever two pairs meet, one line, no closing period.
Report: value=1800 unit=rpm
